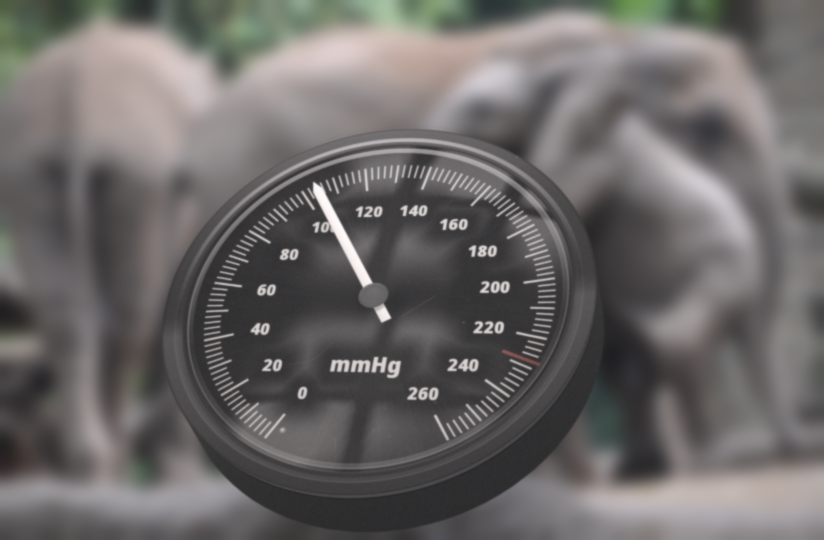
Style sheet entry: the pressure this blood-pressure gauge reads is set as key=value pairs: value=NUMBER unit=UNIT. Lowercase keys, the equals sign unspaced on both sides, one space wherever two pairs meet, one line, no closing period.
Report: value=104 unit=mmHg
